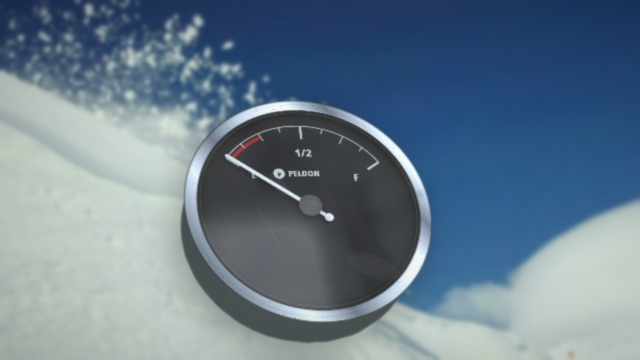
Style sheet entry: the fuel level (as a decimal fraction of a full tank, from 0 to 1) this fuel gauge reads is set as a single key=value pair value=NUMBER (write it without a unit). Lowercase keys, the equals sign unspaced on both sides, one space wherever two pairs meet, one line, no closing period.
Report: value=0
